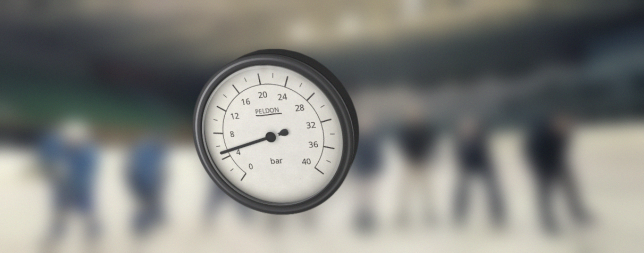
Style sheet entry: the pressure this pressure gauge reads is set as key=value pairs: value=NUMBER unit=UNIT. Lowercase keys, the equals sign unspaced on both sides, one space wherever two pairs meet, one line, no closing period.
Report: value=5 unit=bar
